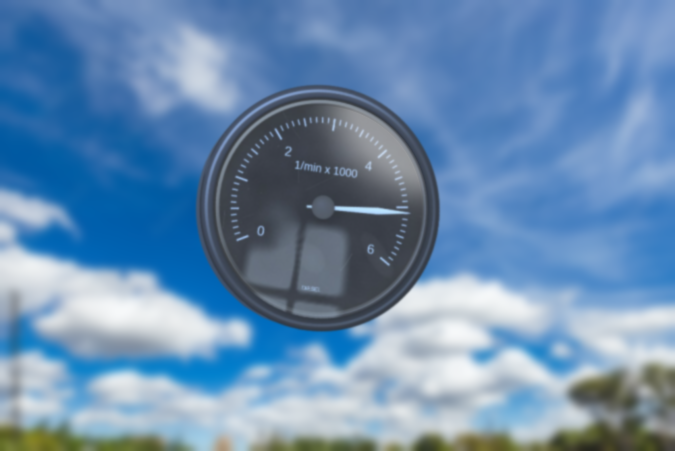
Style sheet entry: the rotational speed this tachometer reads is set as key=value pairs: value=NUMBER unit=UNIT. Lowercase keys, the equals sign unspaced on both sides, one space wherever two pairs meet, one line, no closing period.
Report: value=5100 unit=rpm
